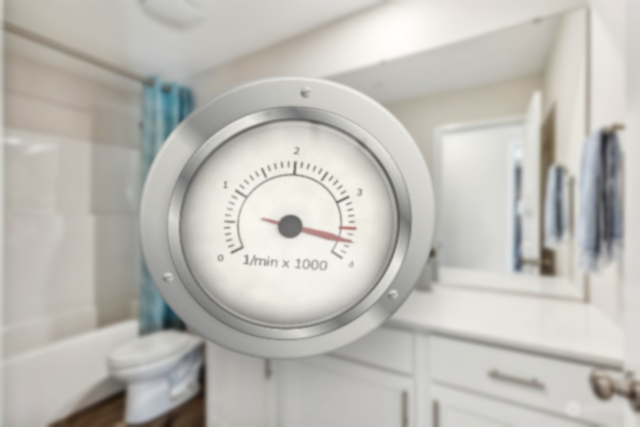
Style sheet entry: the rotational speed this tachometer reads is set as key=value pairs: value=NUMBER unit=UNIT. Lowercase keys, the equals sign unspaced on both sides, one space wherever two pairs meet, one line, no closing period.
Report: value=3700 unit=rpm
